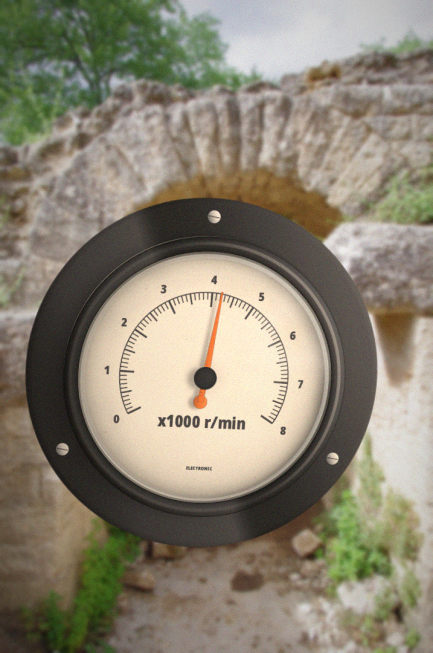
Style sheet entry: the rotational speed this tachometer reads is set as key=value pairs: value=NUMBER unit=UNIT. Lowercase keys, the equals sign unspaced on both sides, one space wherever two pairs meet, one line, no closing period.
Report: value=4200 unit=rpm
